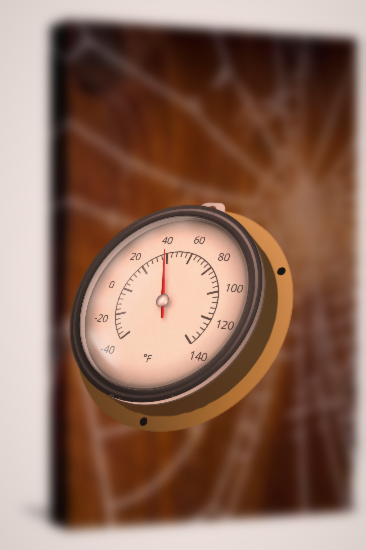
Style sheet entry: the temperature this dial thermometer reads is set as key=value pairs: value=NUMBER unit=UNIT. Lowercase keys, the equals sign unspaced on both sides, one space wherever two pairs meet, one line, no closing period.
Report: value=40 unit=°F
